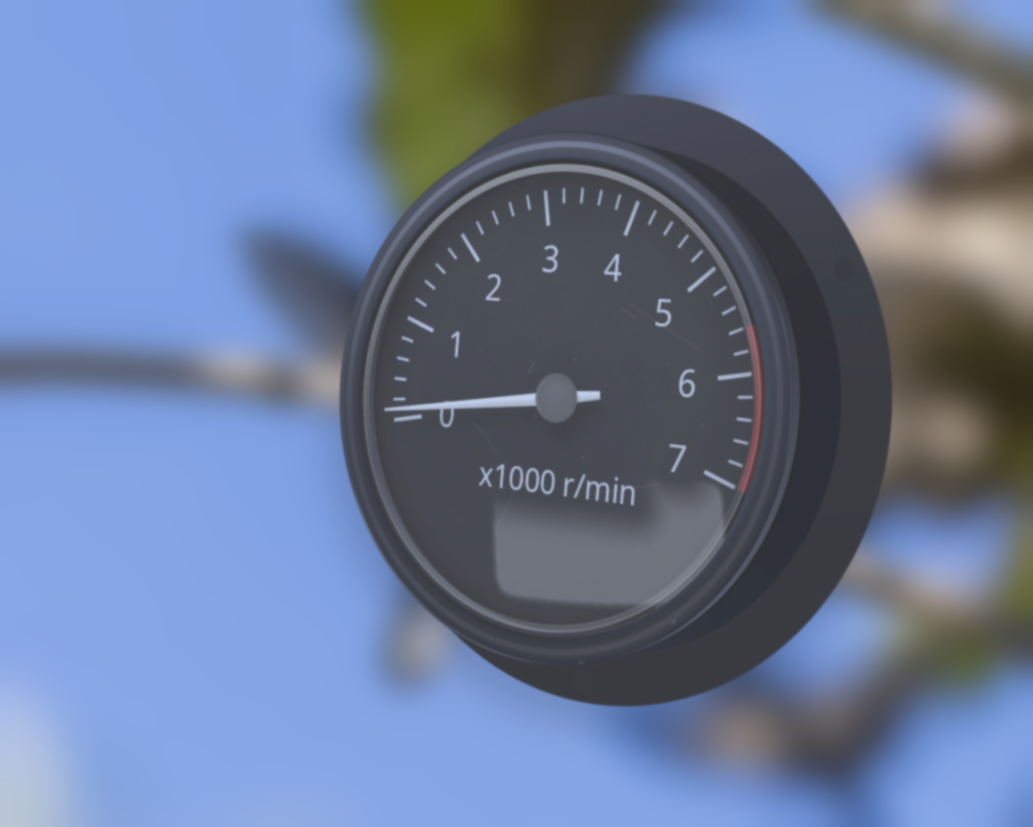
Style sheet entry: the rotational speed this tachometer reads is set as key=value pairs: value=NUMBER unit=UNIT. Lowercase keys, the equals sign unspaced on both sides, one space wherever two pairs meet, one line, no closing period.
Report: value=100 unit=rpm
